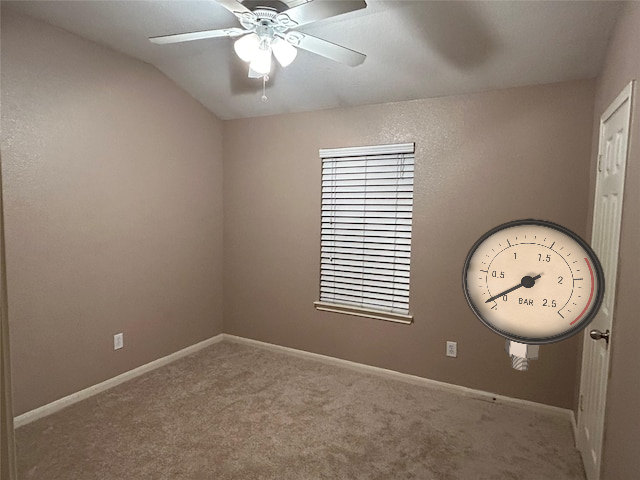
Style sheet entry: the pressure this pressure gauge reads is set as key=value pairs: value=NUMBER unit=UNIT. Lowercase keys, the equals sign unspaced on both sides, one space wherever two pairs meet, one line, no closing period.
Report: value=0.1 unit=bar
